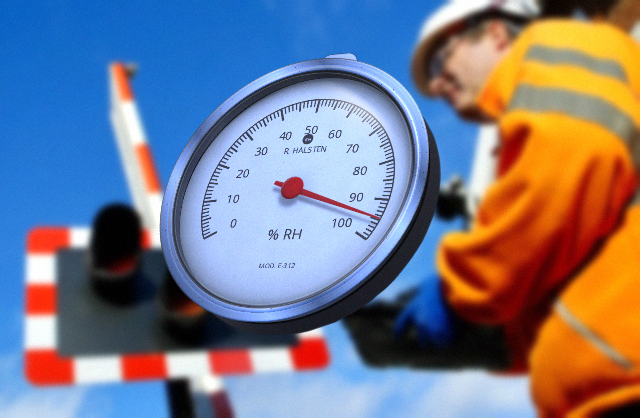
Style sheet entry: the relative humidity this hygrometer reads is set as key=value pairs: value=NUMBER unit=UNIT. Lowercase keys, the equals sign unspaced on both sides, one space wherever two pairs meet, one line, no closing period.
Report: value=95 unit=%
